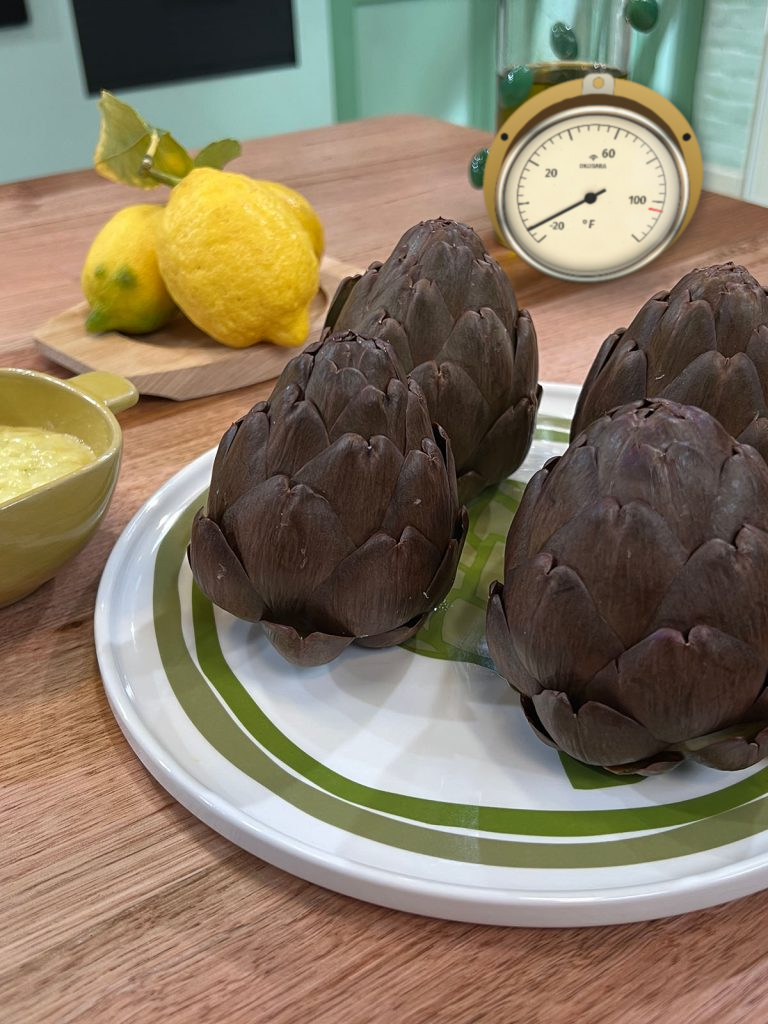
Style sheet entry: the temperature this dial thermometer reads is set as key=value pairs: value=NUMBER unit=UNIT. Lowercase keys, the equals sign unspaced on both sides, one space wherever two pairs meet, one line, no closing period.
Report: value=-12 unit=°F
